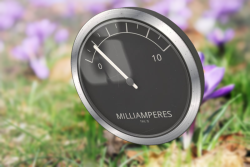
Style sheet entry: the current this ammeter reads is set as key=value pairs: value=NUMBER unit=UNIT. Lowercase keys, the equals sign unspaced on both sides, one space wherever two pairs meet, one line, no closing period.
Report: value=2 unit=mA
